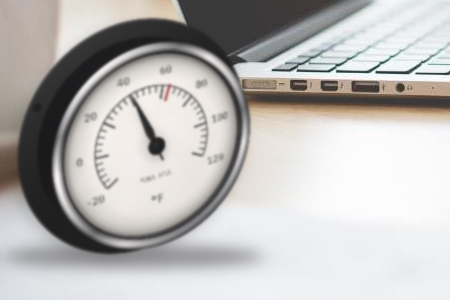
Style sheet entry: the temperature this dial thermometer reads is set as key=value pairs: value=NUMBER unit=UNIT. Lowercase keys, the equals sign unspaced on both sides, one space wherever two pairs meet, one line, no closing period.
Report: value=40 unit=°F
